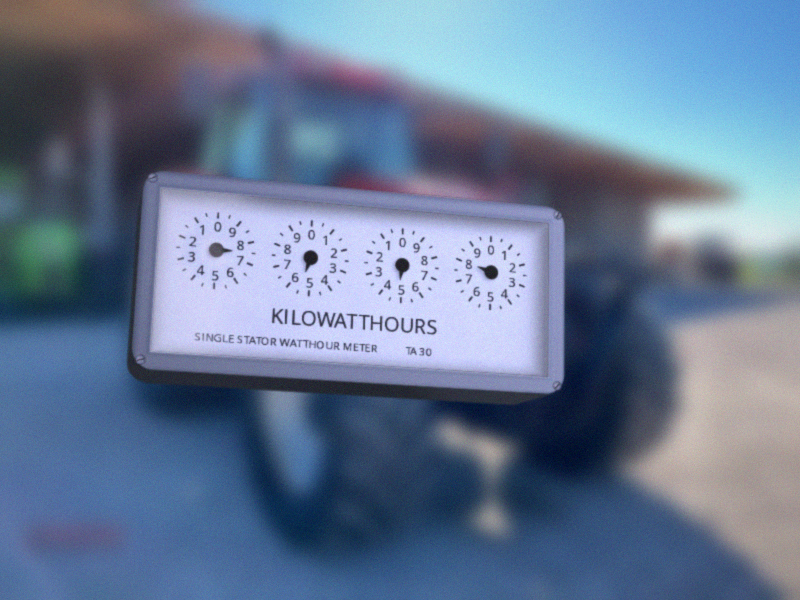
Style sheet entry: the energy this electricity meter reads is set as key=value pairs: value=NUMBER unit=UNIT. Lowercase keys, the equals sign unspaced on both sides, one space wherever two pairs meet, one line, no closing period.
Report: value=7548 unit=kWh
